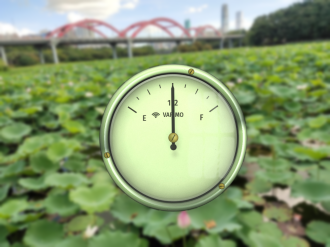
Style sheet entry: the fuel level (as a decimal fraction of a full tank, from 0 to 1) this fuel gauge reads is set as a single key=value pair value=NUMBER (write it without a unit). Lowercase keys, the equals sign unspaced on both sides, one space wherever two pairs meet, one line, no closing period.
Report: value=0.5
